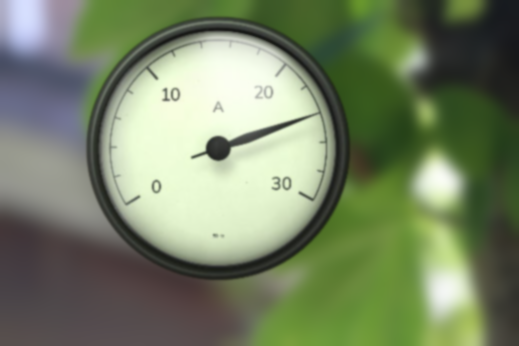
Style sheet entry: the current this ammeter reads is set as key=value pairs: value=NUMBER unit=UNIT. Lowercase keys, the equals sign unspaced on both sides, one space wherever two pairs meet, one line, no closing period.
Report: value=24 unit=A
